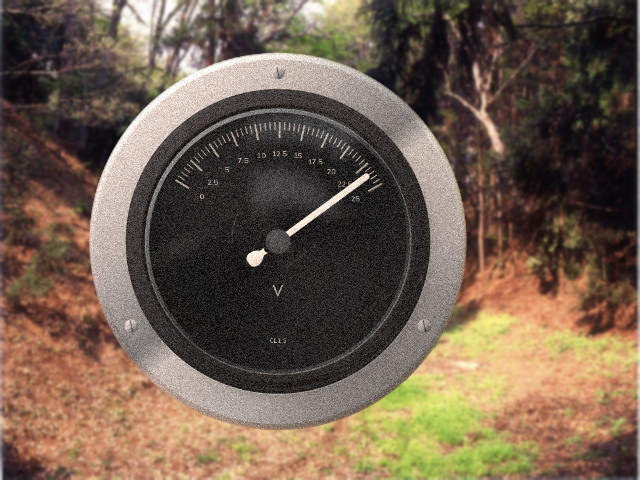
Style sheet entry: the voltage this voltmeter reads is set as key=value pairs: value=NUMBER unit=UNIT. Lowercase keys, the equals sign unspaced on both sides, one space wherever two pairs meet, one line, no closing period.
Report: value=23.5 unit=V
